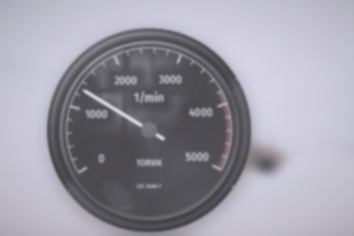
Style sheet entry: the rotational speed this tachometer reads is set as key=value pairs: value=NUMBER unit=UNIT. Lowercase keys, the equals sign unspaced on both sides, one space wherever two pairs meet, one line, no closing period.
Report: value=1300 unit=rpm
